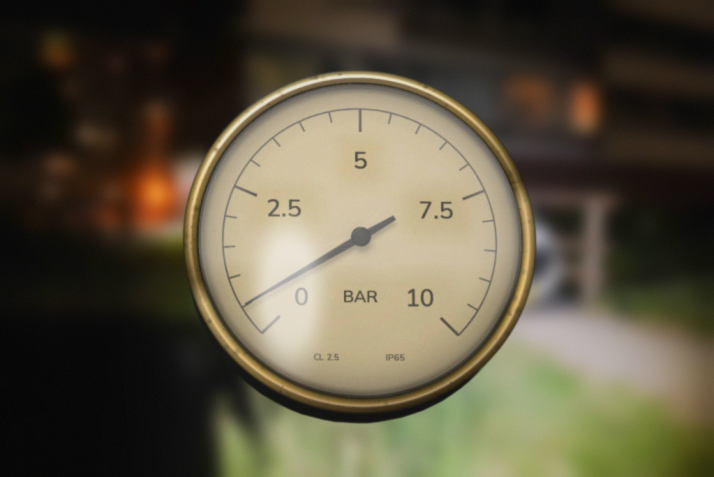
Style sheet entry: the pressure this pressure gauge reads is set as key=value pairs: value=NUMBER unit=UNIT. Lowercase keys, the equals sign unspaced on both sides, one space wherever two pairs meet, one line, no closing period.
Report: value=0.5 unit=bar
